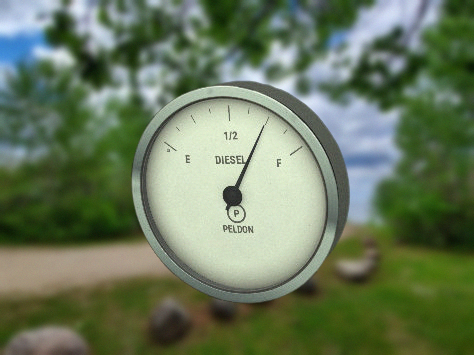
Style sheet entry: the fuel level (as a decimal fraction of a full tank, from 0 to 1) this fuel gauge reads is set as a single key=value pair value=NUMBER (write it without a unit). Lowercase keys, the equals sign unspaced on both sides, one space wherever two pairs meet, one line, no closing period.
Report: value=0.75
